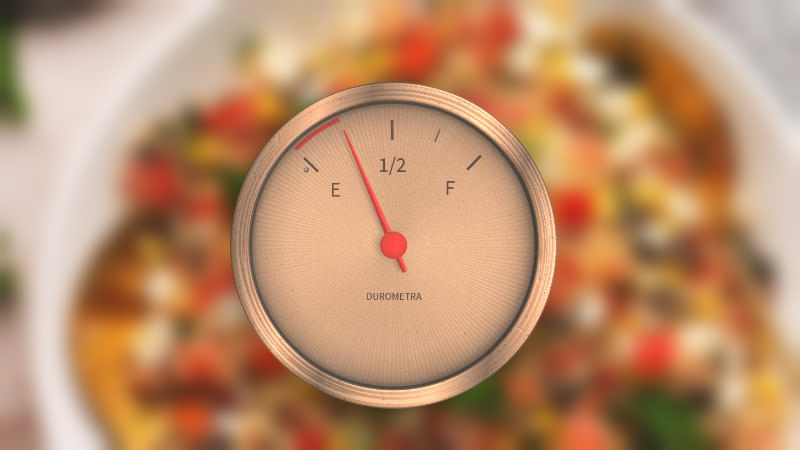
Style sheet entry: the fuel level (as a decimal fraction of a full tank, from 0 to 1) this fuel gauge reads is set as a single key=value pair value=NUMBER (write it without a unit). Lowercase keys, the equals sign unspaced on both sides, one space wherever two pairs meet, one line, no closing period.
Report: value=0.25
